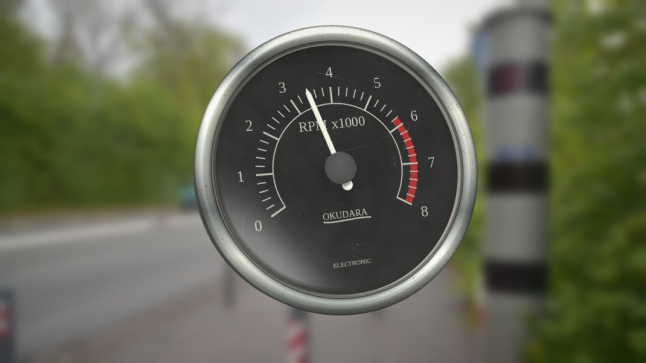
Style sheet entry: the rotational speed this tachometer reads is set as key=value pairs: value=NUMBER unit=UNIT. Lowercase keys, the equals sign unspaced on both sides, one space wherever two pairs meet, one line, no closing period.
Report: value=3400 unit=rpm
